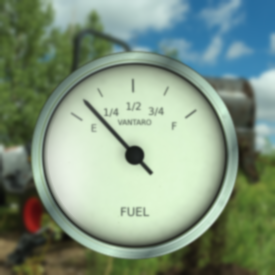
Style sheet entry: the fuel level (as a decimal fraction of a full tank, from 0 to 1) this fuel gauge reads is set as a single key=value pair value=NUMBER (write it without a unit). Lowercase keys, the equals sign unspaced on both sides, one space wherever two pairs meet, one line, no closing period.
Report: value=0.125
